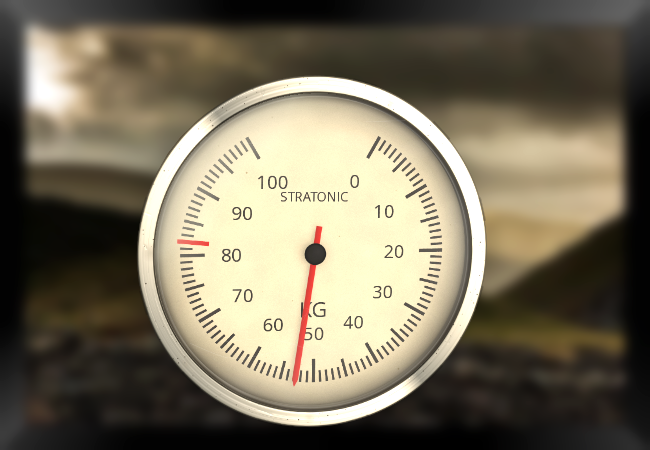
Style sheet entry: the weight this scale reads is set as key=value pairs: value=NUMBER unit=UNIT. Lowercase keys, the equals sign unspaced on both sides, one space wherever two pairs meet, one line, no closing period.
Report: value=53 unit=kg
